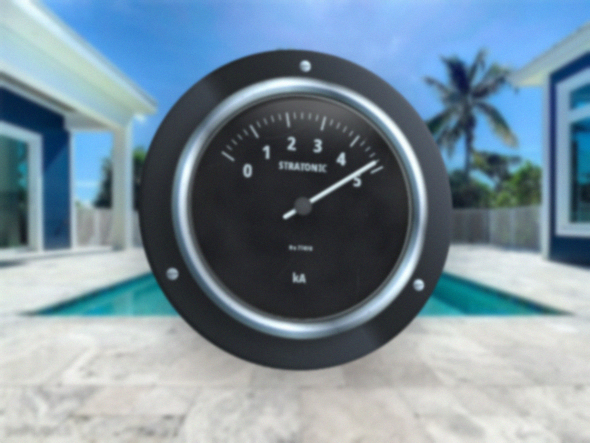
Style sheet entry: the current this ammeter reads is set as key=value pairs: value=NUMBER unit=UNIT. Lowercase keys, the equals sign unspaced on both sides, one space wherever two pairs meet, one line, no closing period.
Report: value=4.8 unit=kA
